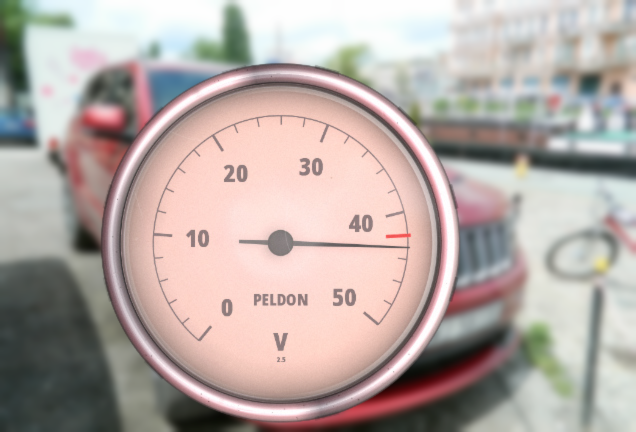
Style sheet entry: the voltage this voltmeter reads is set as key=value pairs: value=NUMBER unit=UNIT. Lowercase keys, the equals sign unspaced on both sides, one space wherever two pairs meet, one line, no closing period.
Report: value=43 unit=V
